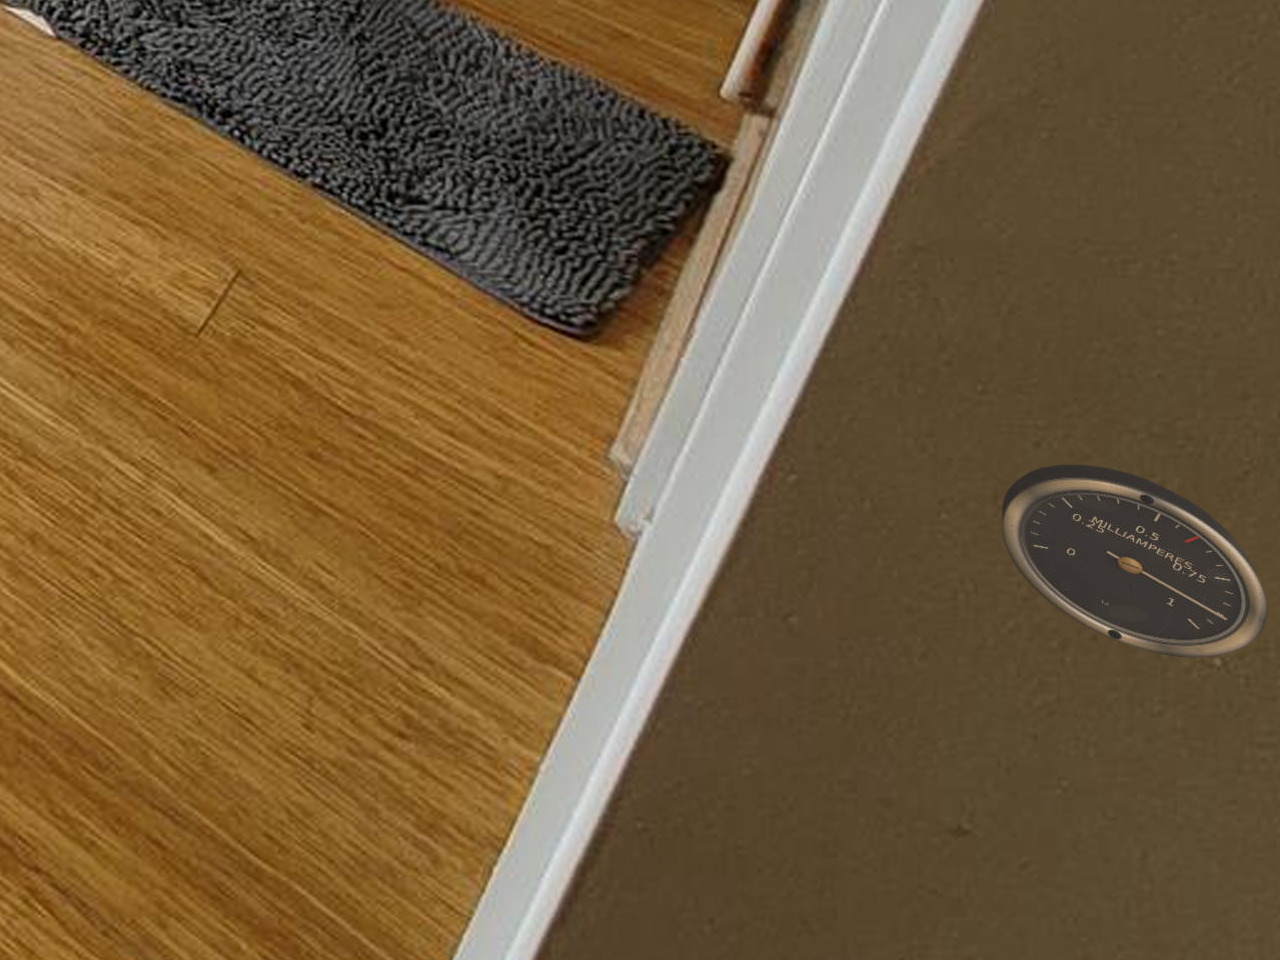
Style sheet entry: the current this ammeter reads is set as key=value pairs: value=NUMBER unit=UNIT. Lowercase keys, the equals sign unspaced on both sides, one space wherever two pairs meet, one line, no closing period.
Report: value=0.9 unit=mA
